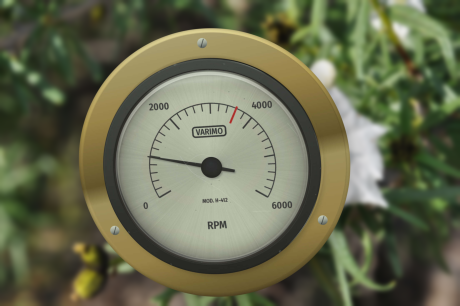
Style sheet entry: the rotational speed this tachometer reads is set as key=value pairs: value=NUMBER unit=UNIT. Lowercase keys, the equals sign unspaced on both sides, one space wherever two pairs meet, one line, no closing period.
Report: value=1000 unit=rpm
